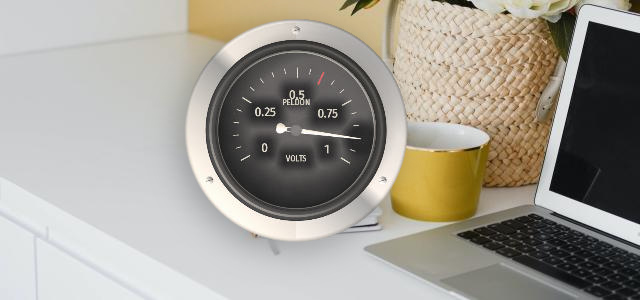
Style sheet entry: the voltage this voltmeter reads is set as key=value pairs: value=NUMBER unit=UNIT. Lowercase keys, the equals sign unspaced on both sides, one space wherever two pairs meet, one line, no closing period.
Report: value=0.9 unit=V
